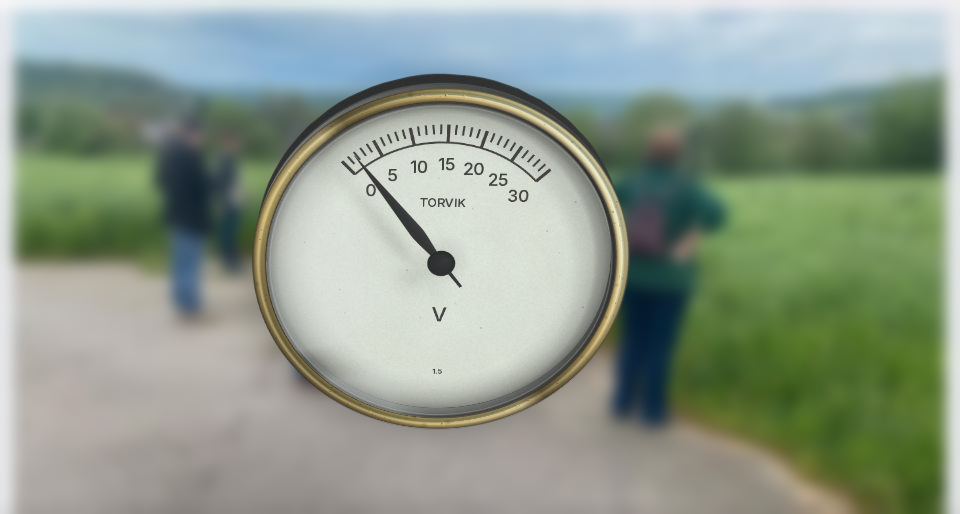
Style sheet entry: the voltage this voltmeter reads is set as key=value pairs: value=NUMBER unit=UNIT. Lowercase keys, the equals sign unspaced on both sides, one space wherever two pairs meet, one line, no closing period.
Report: value=2 unit=V
